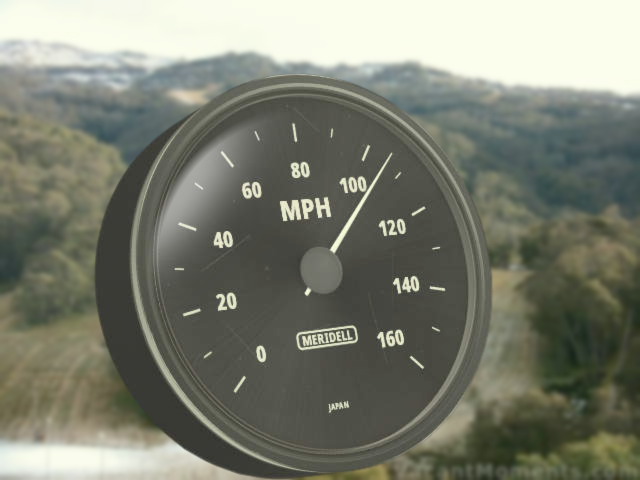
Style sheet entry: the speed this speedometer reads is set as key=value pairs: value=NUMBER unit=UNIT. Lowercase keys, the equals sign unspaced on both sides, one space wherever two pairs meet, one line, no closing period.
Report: value=105 unit=mph
